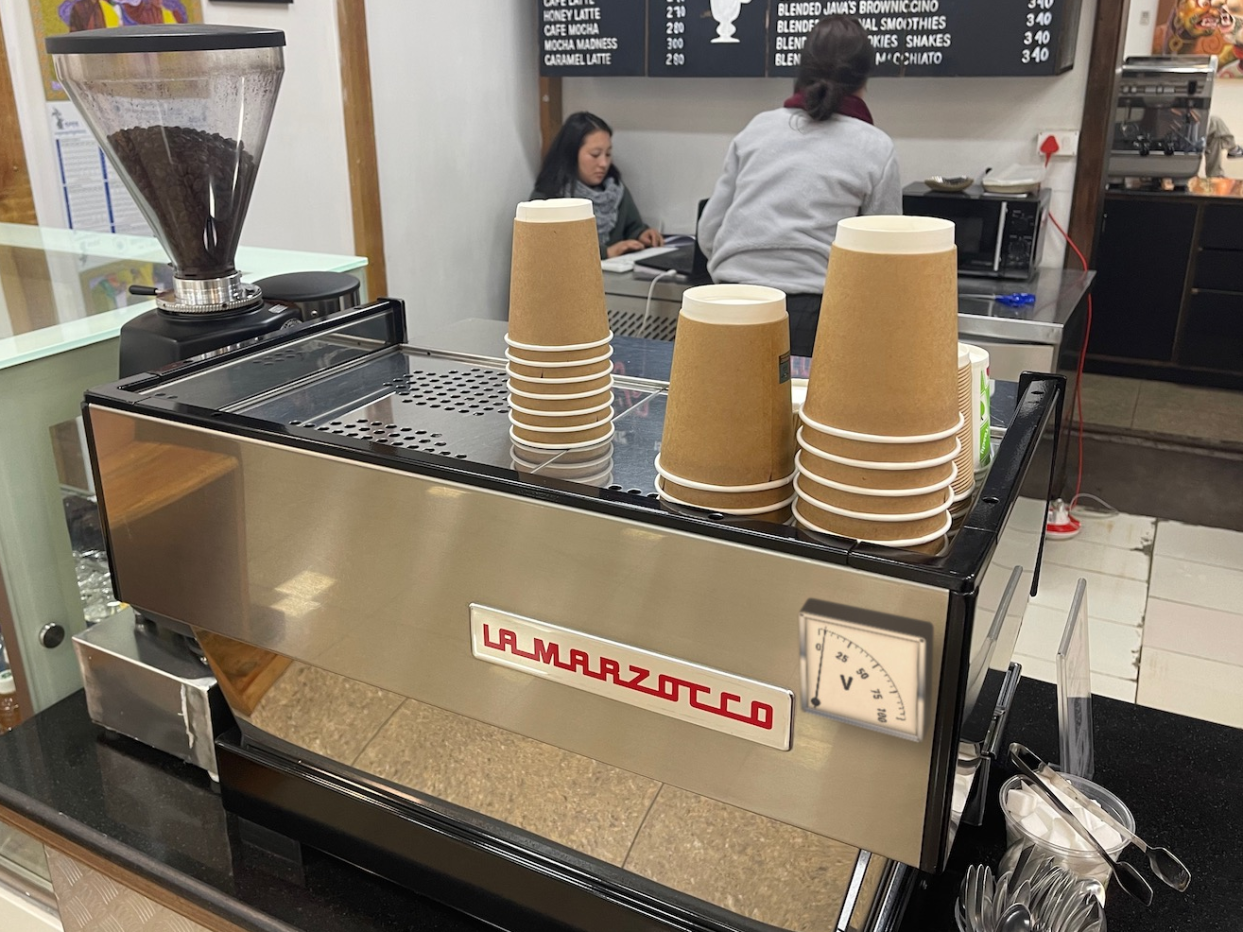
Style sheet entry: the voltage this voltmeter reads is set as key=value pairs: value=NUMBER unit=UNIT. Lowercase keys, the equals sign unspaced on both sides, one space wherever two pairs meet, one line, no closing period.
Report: value=5 unit=V
